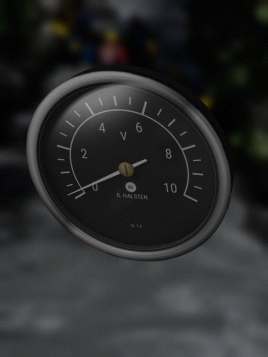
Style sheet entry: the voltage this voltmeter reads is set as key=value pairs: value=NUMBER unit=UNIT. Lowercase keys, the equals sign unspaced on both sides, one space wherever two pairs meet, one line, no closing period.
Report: value=0.25 unit=V
